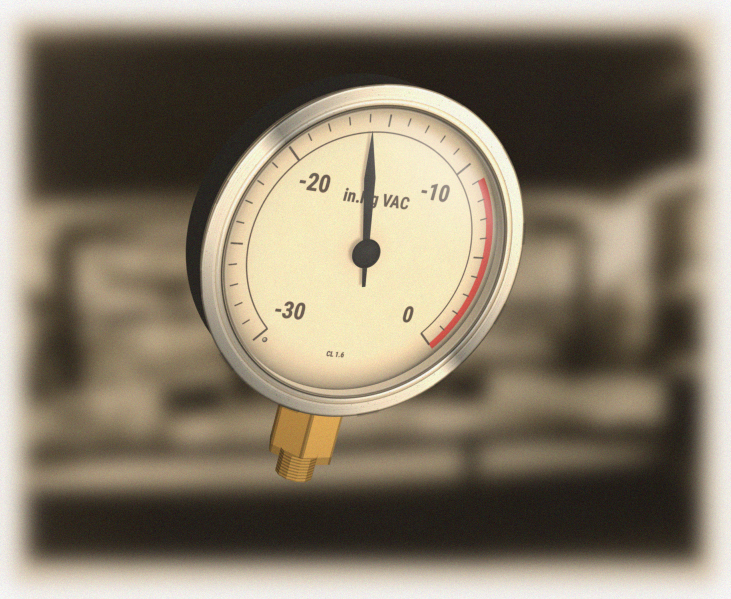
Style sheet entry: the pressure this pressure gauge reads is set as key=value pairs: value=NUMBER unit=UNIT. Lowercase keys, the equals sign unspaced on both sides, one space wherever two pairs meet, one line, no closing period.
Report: value=-16 unit=inHg
